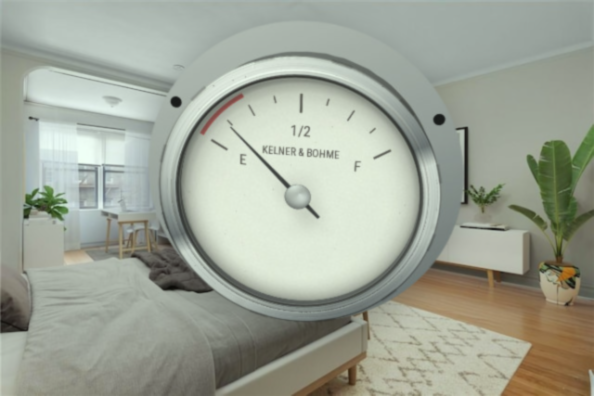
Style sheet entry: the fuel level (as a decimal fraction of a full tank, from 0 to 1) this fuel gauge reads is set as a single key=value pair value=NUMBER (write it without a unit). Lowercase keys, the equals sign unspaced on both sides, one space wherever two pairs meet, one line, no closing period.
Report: value=0.125
